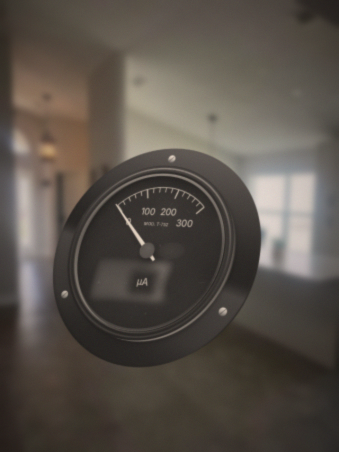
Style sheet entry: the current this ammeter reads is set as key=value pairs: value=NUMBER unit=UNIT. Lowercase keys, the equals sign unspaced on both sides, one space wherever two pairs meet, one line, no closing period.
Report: value=0 unit=µA
